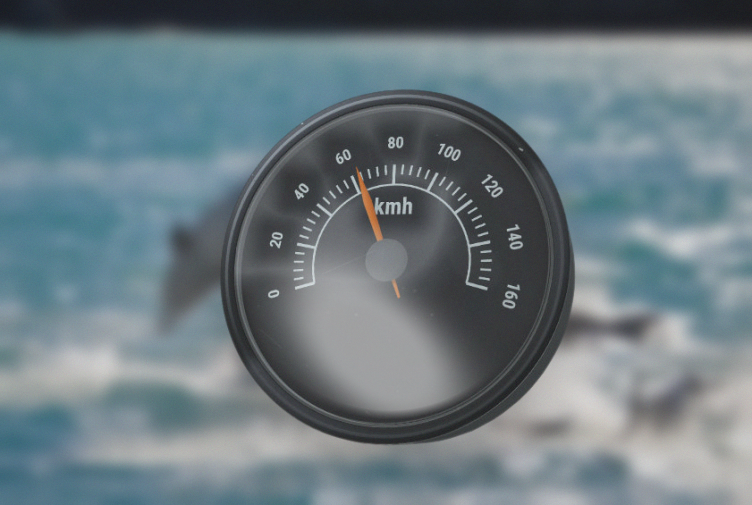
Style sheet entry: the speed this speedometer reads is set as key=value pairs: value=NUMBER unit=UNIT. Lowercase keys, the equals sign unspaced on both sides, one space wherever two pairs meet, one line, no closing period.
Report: value=64 unit=km/h
